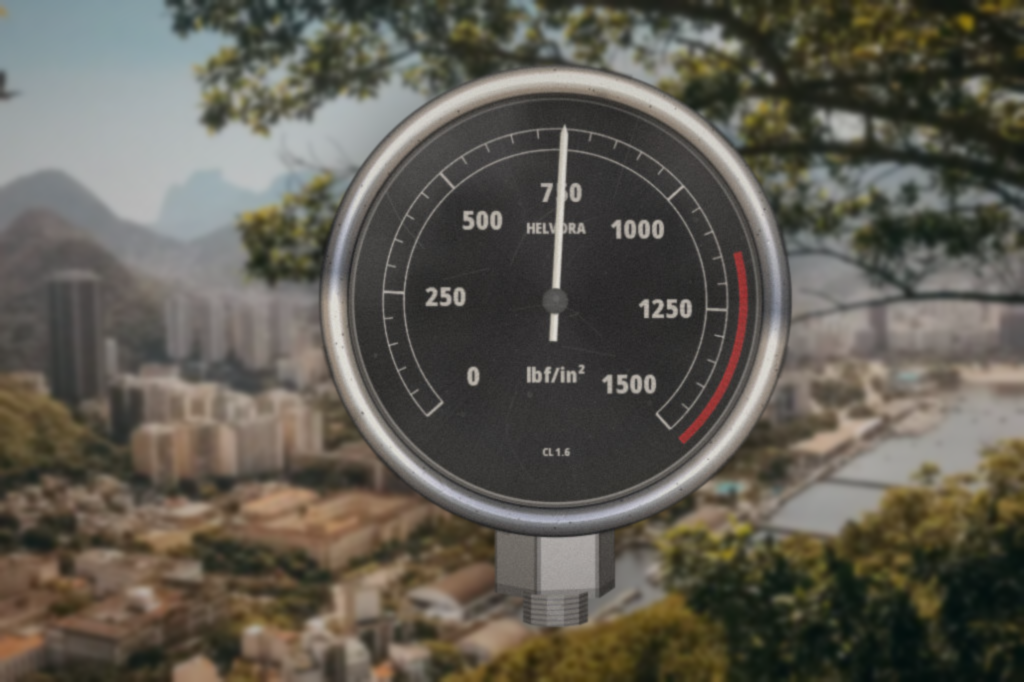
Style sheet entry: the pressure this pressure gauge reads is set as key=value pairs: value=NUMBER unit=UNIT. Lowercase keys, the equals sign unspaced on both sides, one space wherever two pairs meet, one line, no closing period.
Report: value=750 unit=psi
